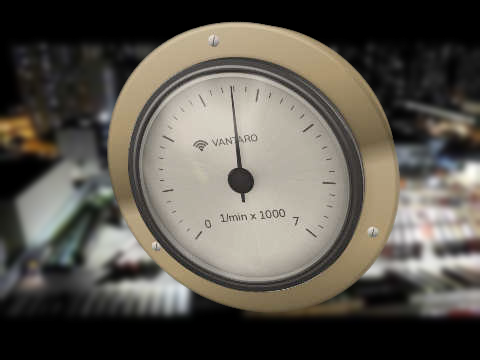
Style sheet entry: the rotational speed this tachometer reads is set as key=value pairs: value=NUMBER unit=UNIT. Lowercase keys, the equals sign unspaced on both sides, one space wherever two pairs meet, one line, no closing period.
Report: value=3600 unit=rpm
